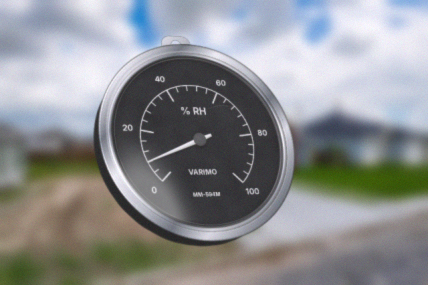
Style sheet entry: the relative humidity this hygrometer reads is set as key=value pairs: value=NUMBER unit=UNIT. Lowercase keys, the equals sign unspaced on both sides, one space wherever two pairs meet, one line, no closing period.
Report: value=8 unit=%
